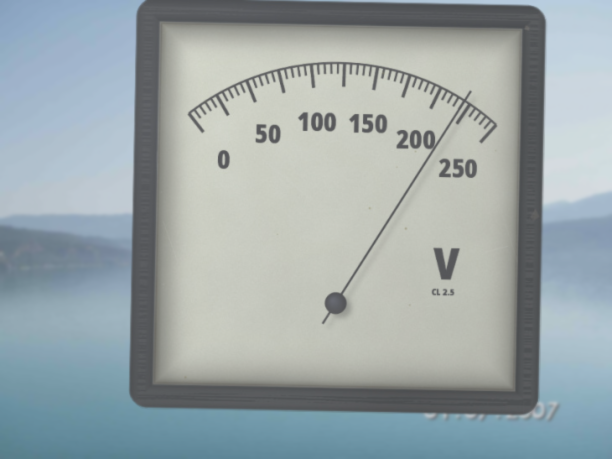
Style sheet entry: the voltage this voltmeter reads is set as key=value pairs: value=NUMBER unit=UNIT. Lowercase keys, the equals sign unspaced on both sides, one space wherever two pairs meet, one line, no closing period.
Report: value=220 unit=V
